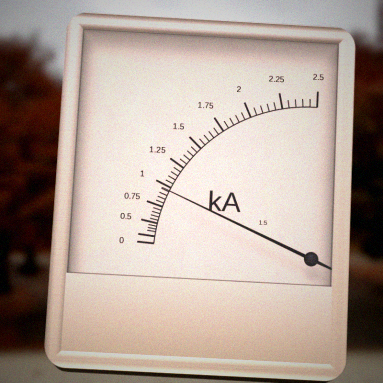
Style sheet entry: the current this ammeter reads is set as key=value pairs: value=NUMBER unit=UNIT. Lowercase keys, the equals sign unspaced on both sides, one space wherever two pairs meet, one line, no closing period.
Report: value=0.95 unit=kA
